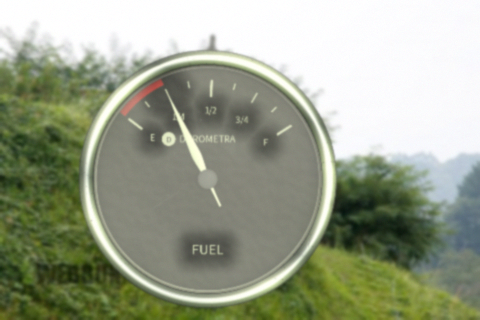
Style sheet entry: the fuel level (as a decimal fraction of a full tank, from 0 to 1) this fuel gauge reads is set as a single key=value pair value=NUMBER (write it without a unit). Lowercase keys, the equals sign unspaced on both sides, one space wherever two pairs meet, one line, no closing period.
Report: value=0.25
